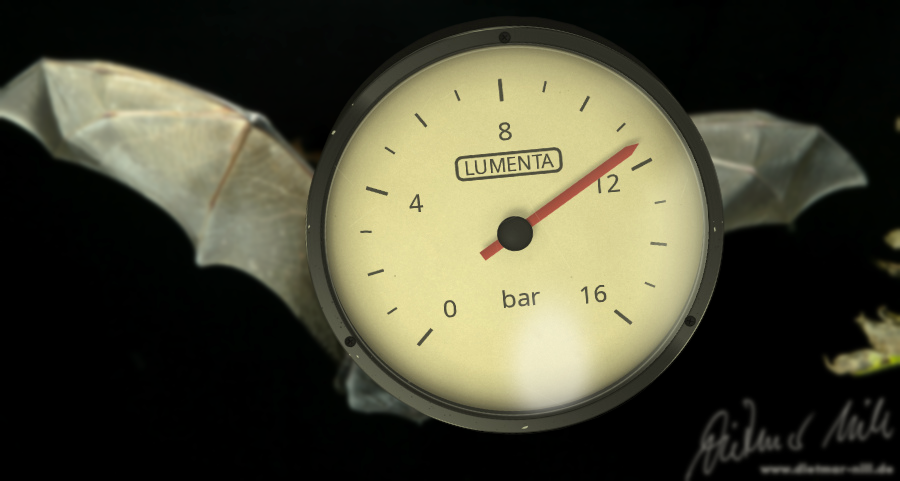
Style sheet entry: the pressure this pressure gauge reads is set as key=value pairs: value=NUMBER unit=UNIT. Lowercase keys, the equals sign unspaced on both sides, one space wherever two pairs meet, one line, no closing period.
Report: value=11.5 unit=bar
